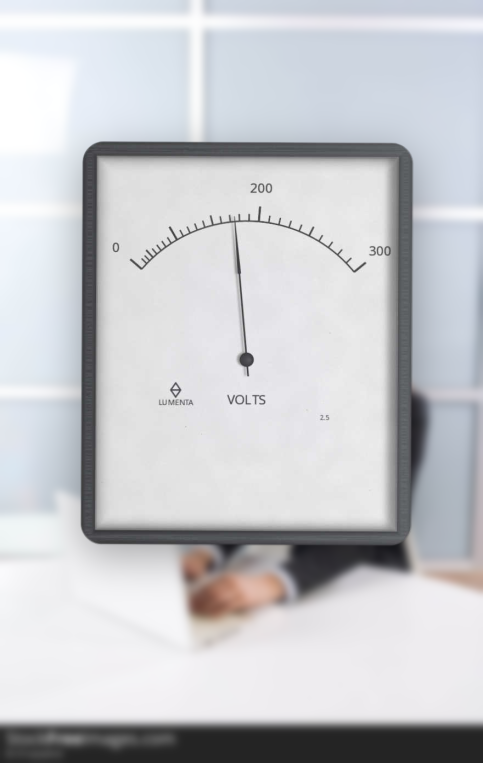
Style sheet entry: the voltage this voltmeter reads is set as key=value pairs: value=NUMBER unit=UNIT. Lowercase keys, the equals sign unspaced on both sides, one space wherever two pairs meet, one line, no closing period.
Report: value=175 unit=V
